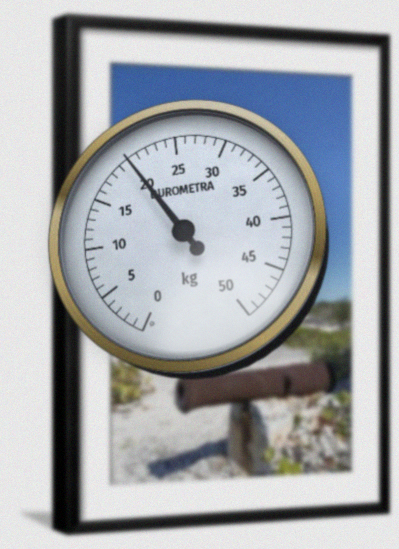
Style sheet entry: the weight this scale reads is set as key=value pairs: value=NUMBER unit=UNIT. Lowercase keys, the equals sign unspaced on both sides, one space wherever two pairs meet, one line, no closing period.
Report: value=20 unit=kg
